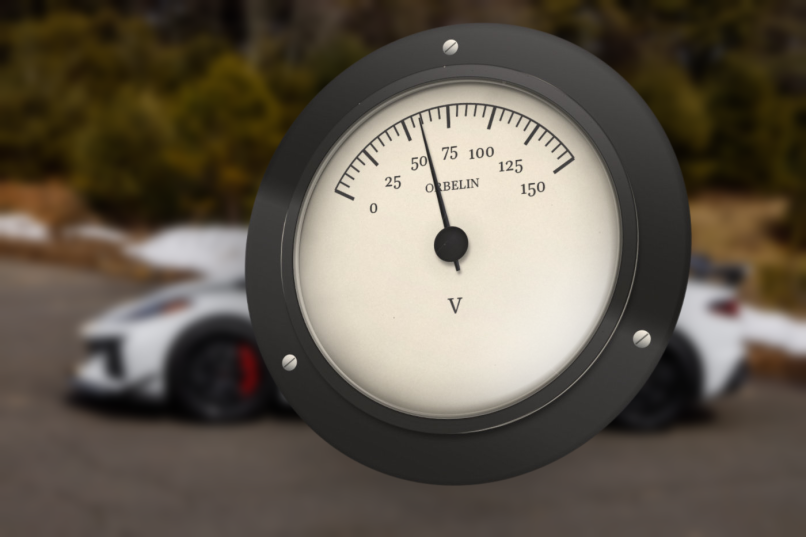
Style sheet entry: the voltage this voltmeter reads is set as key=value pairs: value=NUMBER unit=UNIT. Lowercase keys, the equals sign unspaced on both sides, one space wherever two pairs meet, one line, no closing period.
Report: value=60 unit=V
